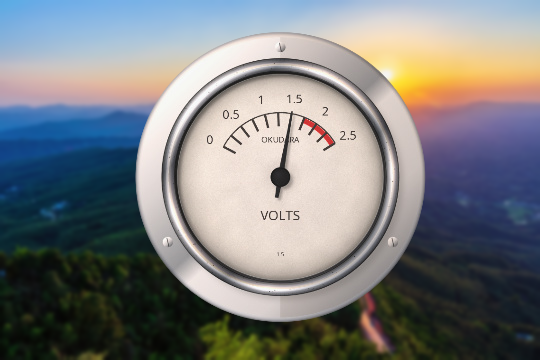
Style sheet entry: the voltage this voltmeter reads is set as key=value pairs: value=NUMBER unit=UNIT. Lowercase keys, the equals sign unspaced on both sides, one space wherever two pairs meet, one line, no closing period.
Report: value=1.5 unit=V
